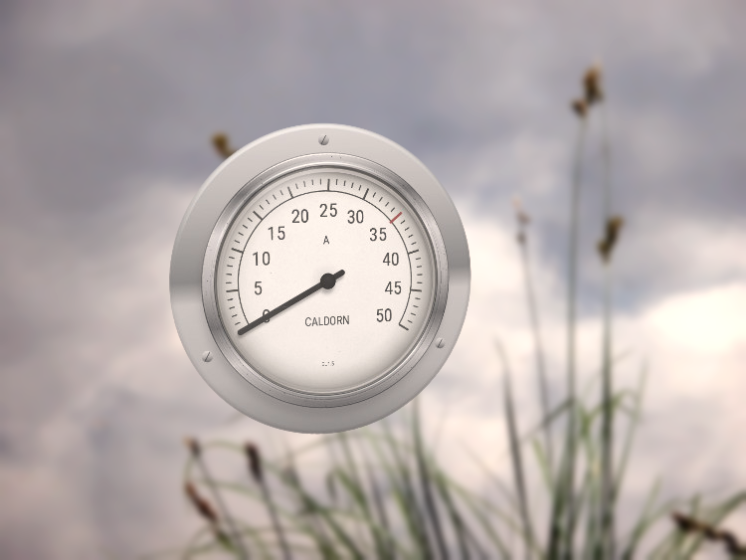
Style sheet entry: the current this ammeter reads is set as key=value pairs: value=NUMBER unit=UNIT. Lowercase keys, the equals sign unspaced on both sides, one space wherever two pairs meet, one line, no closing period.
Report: value=0 unit=A
